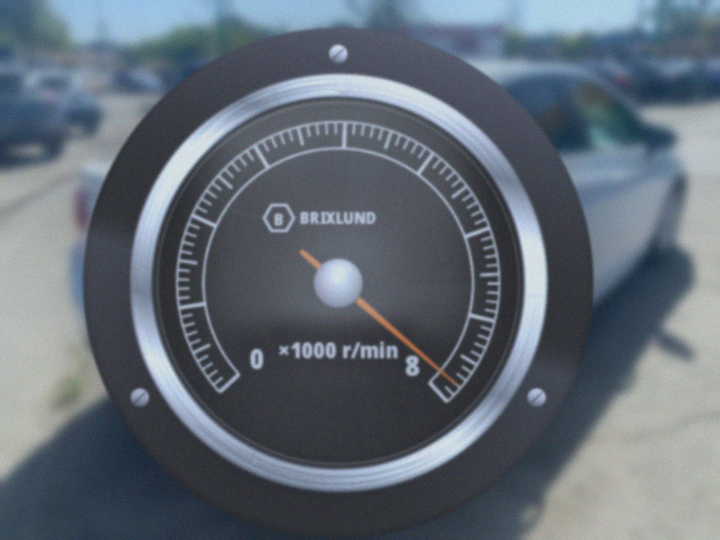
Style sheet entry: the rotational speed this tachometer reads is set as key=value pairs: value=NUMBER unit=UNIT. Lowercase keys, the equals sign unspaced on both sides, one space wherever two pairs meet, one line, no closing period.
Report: value=7800 unit=rpm
